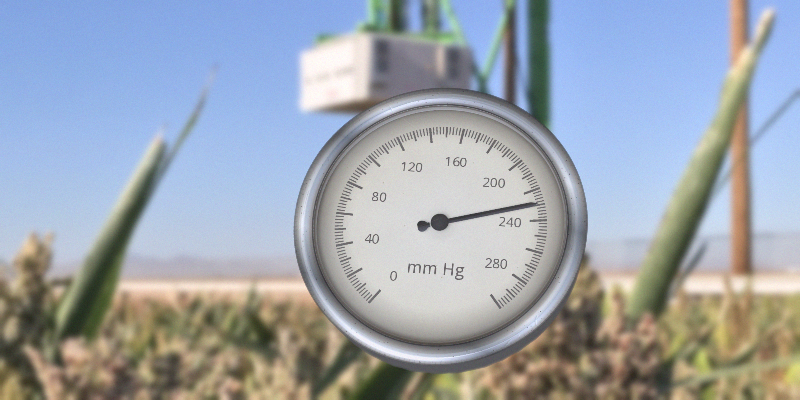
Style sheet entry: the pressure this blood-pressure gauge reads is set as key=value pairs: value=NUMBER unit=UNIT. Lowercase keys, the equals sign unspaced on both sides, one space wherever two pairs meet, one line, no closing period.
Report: value=230 unit=mmHg
